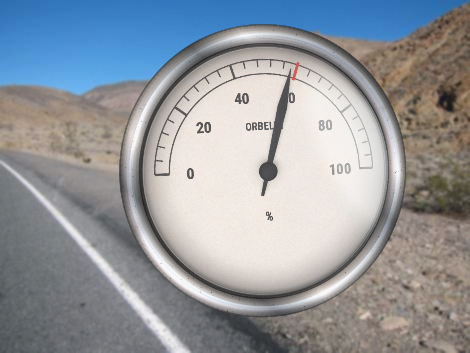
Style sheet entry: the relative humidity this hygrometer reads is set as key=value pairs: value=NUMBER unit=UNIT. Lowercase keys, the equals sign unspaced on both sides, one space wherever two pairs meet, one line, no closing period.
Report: value=58 unit=%
